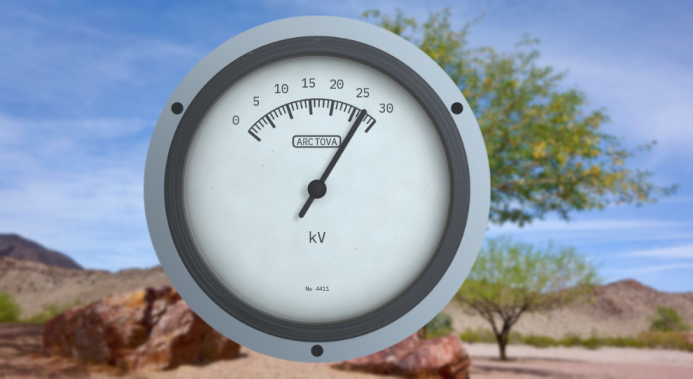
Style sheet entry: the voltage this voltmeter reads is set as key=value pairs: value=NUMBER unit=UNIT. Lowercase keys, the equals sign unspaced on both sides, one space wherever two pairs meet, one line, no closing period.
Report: value=27 unit=kV
